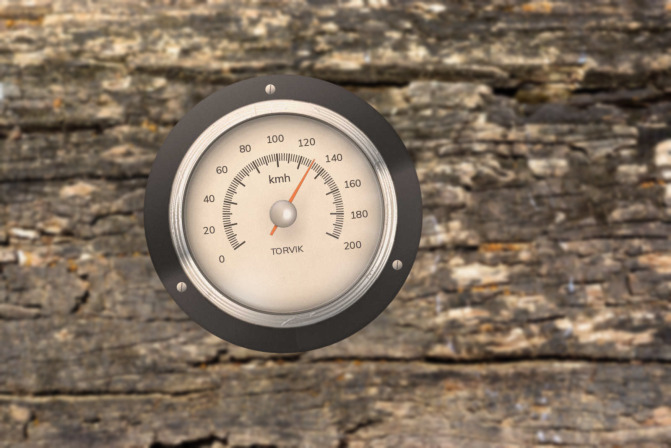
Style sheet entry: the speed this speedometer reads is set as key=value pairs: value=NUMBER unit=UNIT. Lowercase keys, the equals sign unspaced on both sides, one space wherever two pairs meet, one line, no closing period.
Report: value=130 unit=km/h
